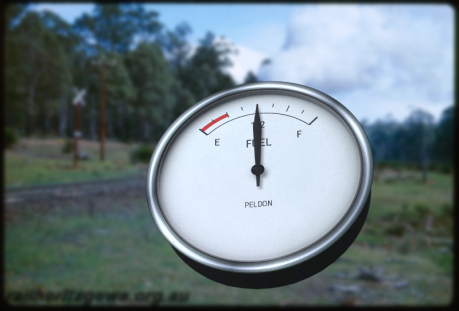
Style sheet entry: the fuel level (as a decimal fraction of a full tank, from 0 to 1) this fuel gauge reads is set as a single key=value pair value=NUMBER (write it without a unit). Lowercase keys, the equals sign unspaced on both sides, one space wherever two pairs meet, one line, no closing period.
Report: value=0.5
